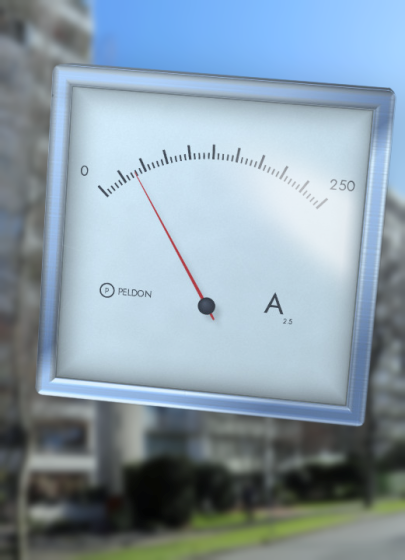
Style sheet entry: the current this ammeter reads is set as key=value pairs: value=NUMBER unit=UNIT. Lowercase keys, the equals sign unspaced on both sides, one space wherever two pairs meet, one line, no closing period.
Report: value=40 unit=A
